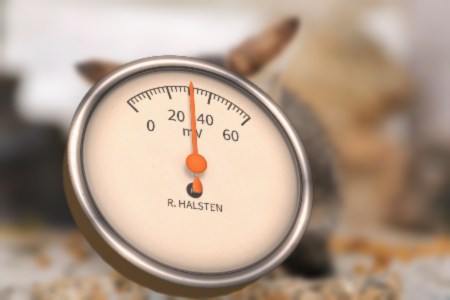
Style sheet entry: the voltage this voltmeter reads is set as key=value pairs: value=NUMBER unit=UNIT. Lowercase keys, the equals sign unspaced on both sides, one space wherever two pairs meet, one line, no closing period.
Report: value=30 unit=mV
